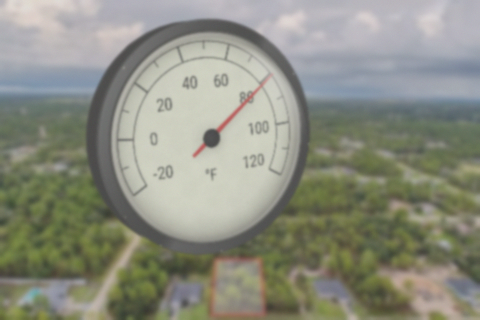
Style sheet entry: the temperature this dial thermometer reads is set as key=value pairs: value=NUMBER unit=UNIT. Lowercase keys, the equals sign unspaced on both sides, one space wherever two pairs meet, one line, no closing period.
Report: value=80 unit=°F
